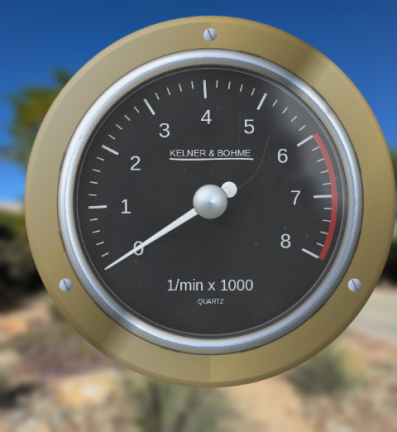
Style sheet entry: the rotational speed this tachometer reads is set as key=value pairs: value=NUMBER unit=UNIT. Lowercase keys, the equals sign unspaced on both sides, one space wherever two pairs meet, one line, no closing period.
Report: value=0 unit=rpm
